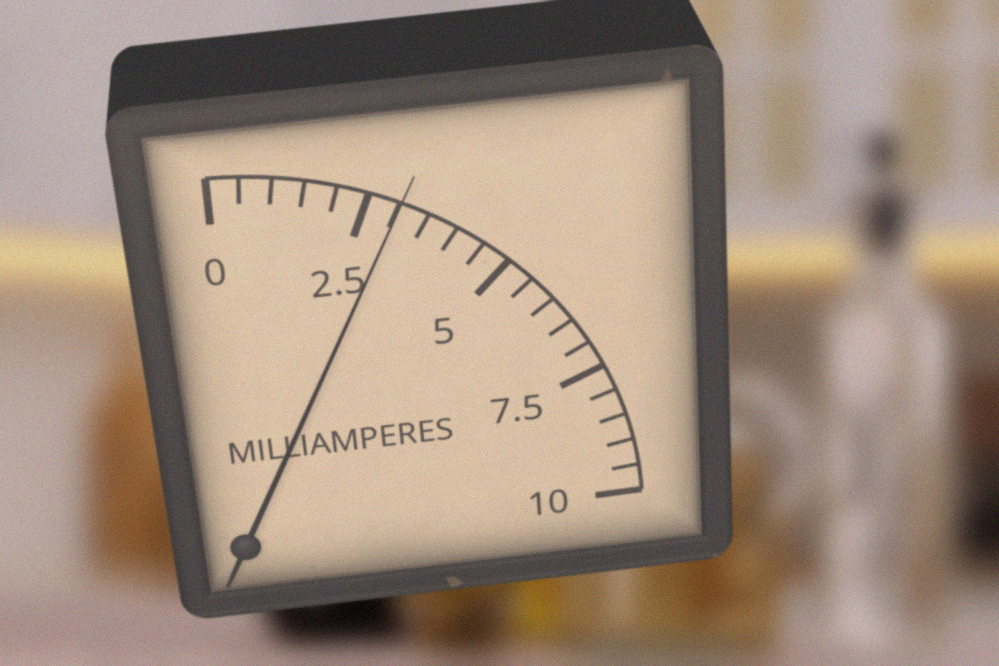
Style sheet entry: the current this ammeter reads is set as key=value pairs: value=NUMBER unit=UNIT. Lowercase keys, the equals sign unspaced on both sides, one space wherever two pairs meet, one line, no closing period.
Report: value=3 unit=mA
